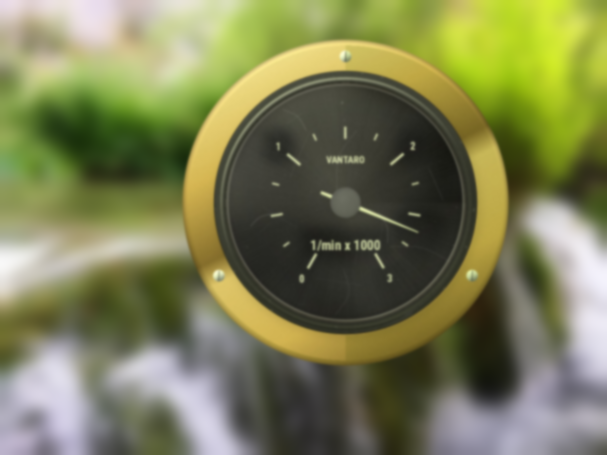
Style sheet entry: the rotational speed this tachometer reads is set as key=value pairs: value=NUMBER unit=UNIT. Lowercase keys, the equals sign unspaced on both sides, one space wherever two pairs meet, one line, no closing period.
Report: value=2625 unit=rpm
